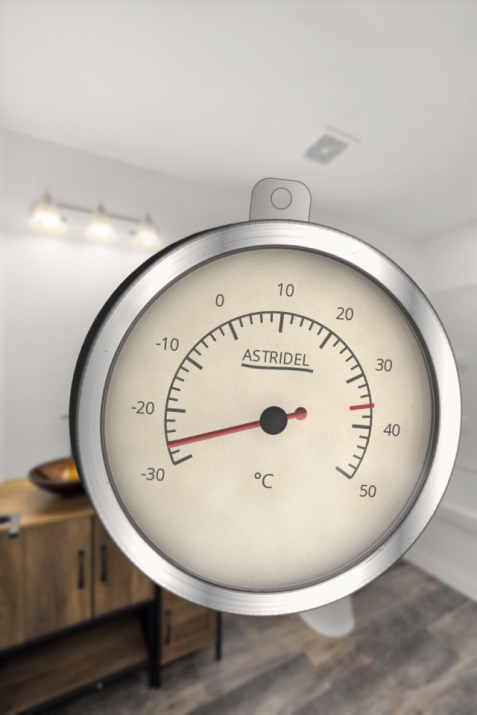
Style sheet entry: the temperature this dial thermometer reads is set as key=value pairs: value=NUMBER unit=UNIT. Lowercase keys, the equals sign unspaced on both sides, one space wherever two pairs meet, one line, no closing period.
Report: value=-26 unit=°C
